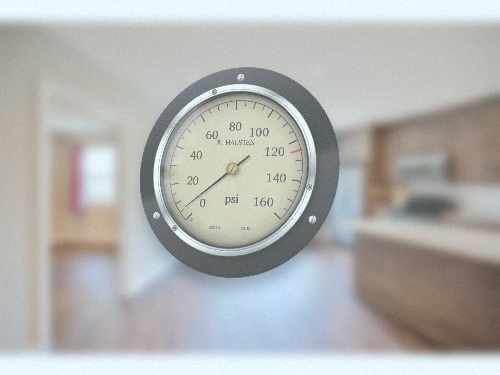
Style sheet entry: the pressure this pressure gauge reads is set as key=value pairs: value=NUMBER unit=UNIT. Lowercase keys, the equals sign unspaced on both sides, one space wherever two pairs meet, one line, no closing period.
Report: value=5 unit=psi
